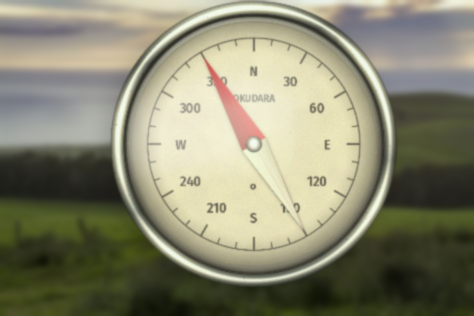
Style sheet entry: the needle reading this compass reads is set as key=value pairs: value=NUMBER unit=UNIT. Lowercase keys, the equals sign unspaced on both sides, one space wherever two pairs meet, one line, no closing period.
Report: value=330 unit=°
